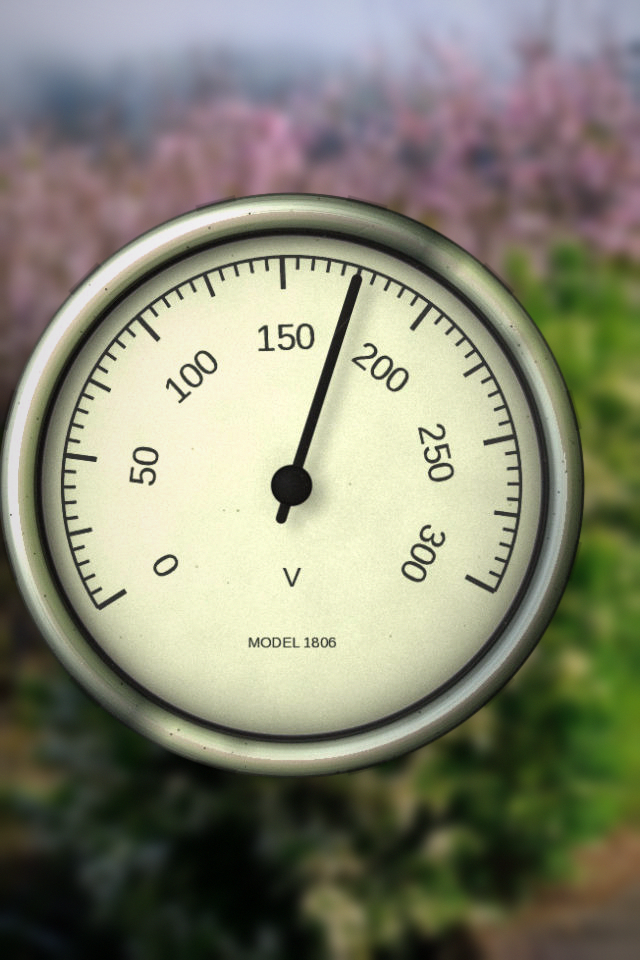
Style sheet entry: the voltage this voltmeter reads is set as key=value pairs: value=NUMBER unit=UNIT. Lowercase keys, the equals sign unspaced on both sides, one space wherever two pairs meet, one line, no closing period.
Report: value=175 unit=V
